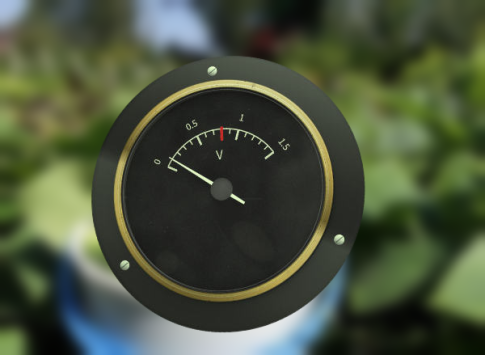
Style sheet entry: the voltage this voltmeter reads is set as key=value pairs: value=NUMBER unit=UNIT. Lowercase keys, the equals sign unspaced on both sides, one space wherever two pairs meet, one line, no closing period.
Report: value=0.1 unit=V
